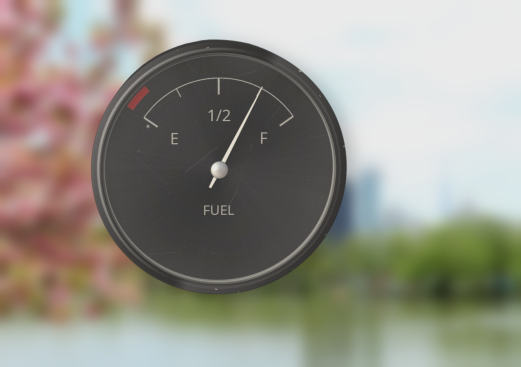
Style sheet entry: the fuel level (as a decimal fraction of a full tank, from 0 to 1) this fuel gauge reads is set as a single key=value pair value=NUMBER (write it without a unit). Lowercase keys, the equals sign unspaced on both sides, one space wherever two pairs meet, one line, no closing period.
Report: value=0.75
